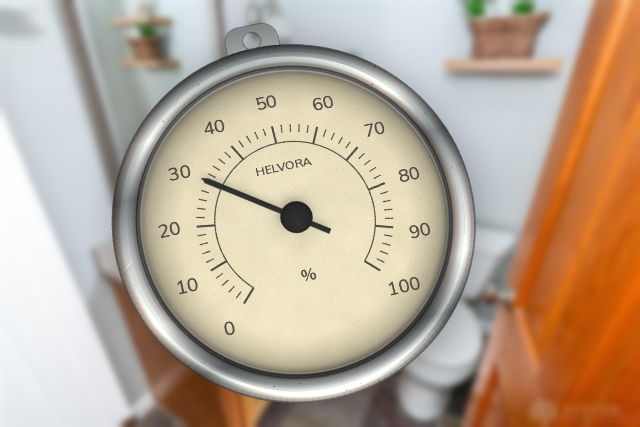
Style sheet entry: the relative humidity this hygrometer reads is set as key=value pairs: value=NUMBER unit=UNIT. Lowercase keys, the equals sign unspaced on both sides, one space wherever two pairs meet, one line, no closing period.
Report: value=30 unit=%
